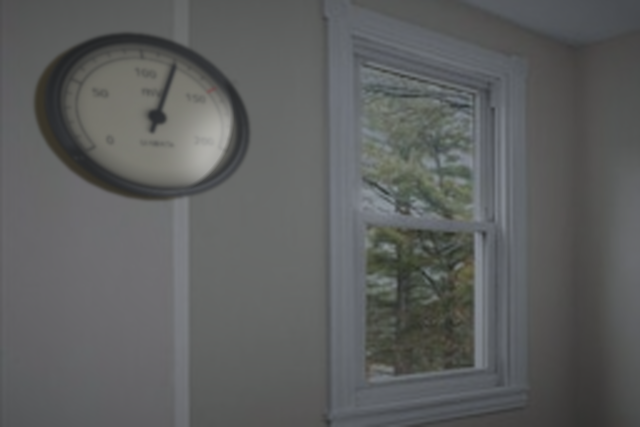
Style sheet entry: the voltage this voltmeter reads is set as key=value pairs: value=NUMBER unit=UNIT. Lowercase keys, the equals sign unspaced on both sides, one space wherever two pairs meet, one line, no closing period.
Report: value=120 unit=mV
